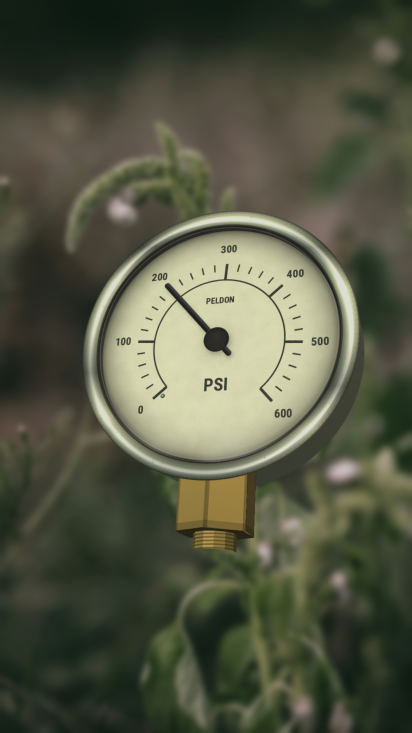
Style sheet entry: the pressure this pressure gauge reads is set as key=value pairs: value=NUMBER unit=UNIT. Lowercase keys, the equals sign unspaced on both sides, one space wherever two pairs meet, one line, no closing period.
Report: value=200 unit=psi
